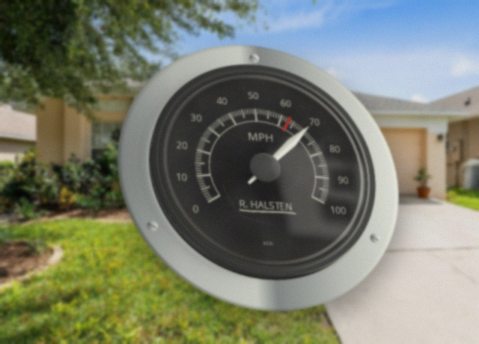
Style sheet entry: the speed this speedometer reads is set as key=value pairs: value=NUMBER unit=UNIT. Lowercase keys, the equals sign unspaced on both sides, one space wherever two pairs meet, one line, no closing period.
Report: value=70 unit=mph
